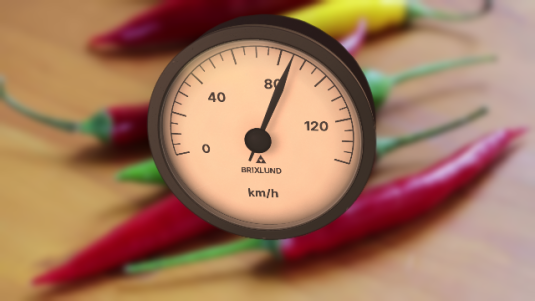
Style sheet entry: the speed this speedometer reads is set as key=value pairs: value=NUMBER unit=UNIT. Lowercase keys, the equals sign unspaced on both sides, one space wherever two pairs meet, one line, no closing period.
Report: value=85 unit=km/h
